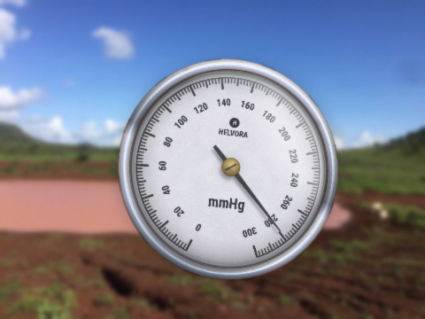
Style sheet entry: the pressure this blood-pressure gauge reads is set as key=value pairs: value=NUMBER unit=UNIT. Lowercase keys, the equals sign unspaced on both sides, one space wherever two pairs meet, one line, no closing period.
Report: value=280 unit=mmHg
